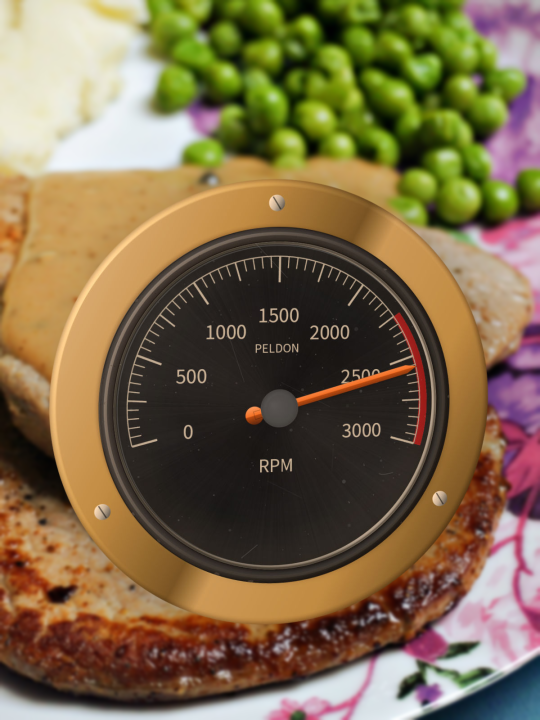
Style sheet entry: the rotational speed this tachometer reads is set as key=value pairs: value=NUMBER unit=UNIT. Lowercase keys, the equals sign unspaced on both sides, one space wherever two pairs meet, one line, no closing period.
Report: value=2550 unit=rpm
